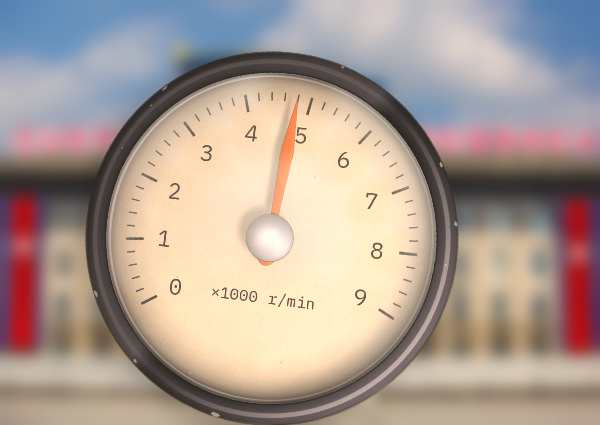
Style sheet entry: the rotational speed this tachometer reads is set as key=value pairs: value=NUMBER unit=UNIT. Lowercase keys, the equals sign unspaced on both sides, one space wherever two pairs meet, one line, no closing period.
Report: value=4800 unit=rpm
